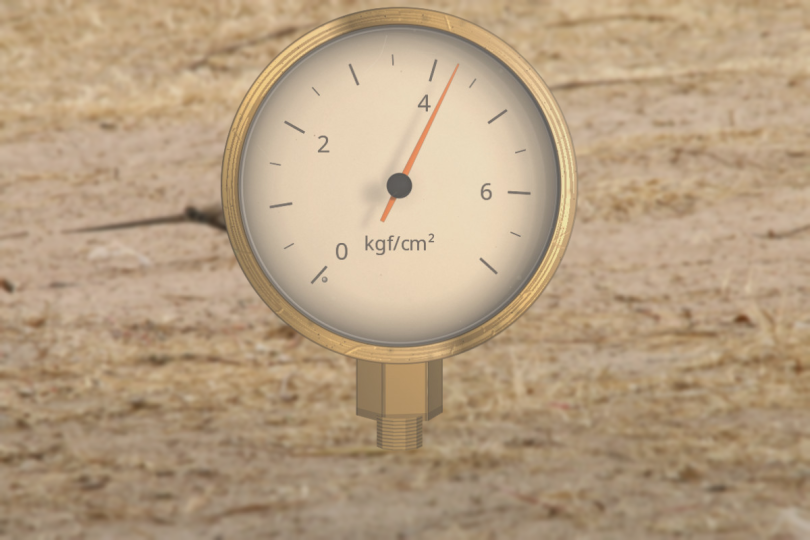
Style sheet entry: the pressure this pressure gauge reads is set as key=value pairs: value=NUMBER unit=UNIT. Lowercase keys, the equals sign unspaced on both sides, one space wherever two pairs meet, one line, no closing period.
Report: value=4.25 unit=kg/cm²
